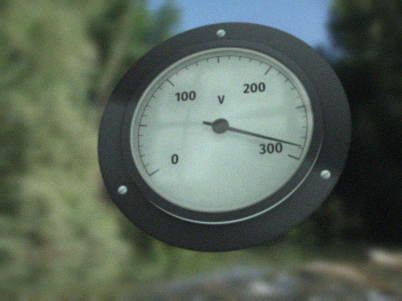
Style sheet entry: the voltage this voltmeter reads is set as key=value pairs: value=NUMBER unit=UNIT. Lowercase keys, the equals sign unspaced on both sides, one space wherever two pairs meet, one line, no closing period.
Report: value=290 unit=V
